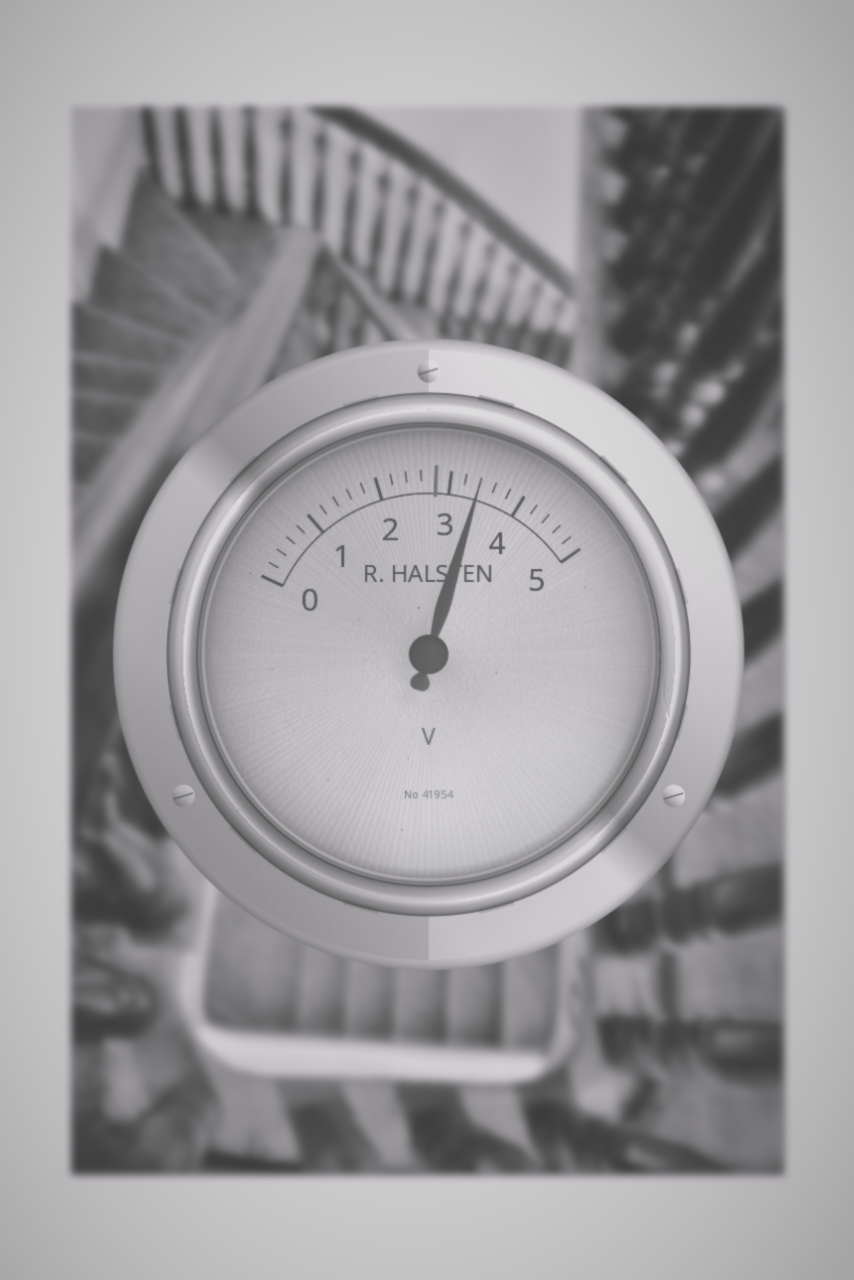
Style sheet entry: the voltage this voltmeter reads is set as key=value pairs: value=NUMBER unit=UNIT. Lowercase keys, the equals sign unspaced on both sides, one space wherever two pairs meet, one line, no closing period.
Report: value=3.4 unit=V
